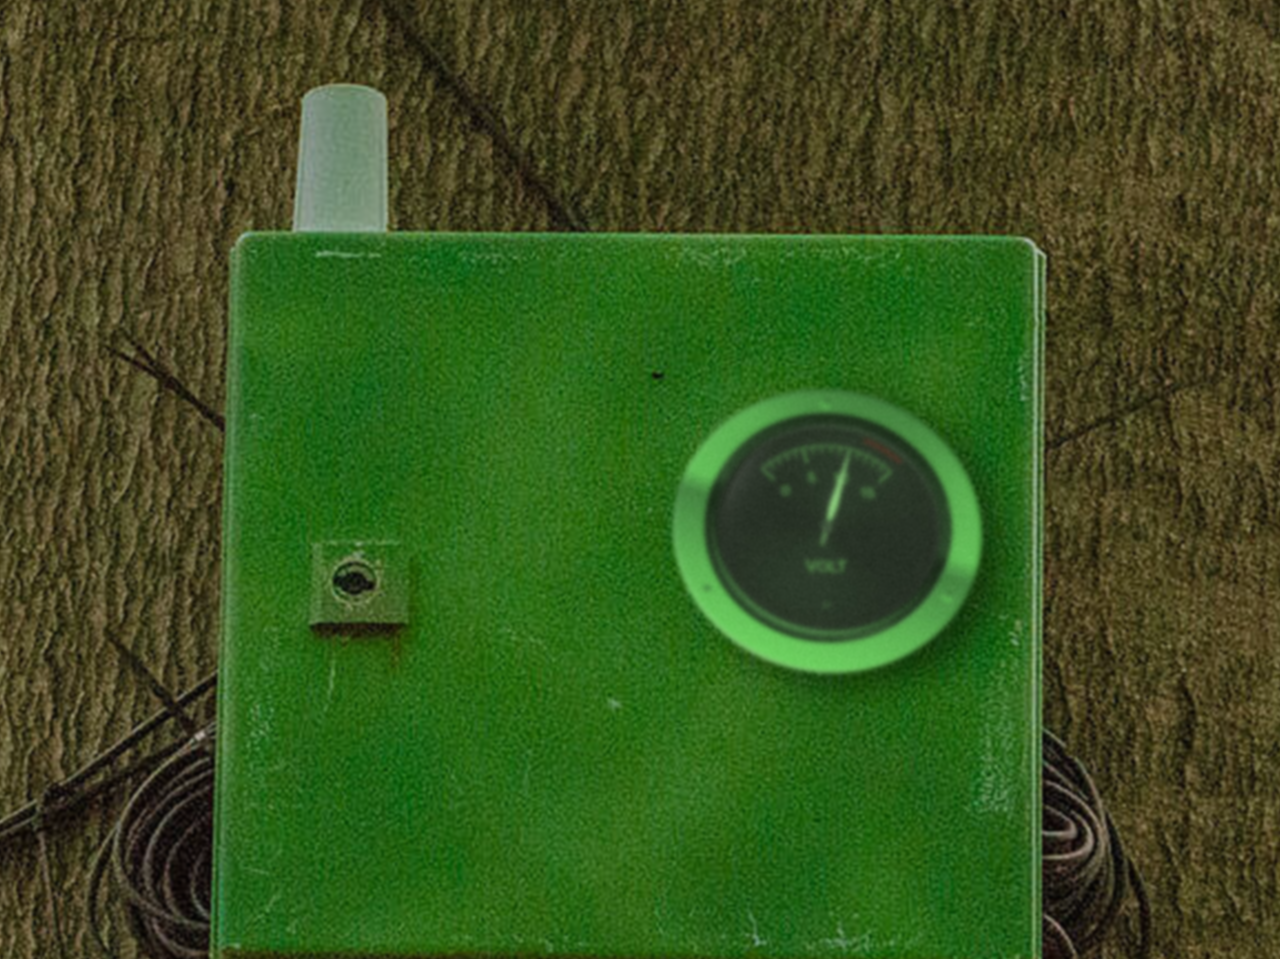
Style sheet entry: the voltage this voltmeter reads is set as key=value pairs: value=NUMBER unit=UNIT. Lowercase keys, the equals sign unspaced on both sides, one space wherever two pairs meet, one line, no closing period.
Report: value=10 unit=V
